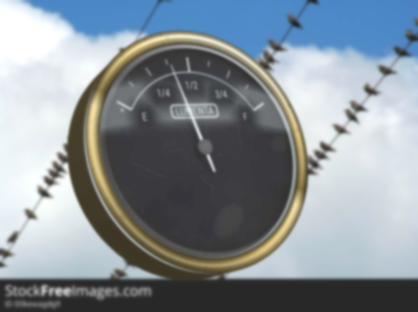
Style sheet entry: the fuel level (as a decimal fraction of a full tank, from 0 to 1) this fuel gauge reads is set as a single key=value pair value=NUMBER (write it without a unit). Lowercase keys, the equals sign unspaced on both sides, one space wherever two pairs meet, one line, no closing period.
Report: value=0.375
